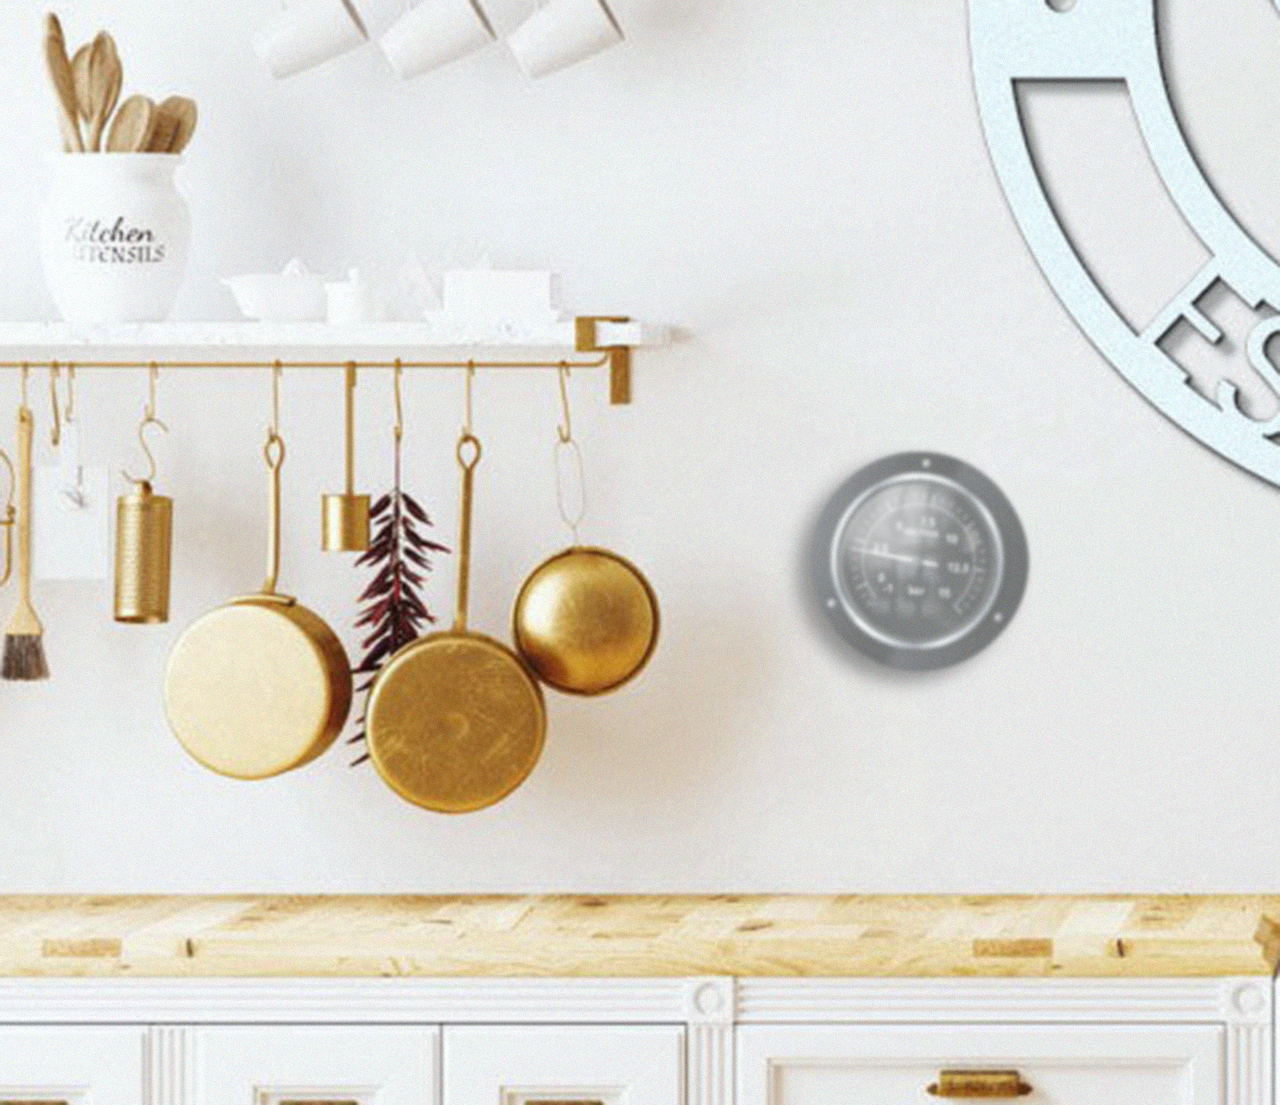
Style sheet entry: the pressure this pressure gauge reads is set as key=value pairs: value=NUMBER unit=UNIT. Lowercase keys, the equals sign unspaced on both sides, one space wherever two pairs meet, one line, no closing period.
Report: value=2 unit=bar
